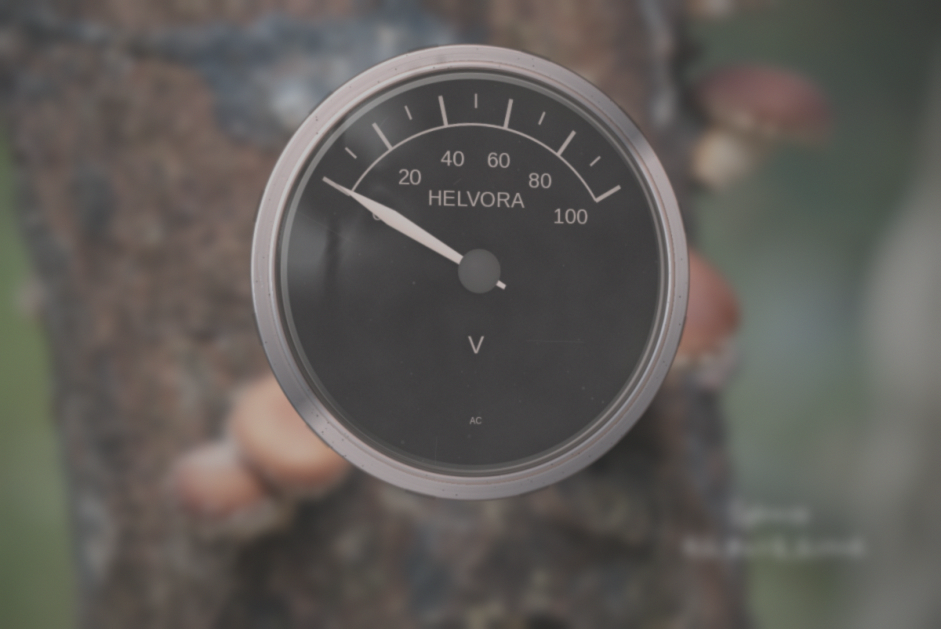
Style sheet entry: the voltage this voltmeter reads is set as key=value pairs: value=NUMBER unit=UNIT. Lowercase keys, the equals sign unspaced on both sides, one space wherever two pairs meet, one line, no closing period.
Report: value=0 unit=V
